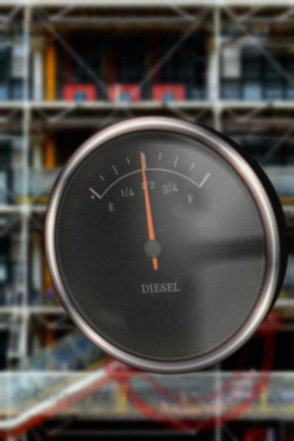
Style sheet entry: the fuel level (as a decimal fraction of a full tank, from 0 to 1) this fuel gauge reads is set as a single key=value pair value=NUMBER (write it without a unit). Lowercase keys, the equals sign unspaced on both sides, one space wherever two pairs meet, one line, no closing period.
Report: value=0.5
